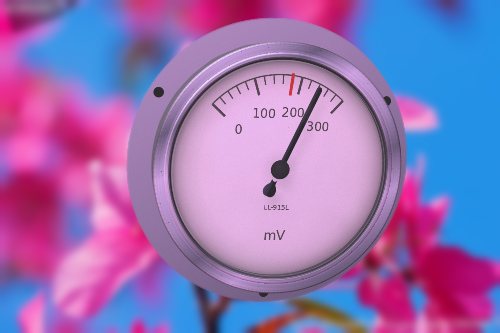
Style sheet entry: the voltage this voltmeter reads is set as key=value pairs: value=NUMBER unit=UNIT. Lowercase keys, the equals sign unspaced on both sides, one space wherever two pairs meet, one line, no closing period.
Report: value=240 unit=mV
